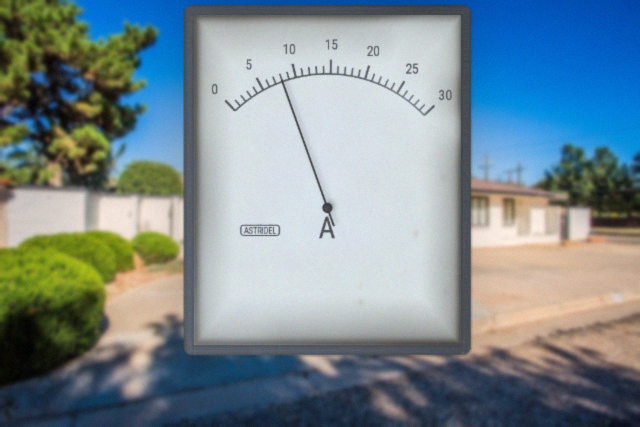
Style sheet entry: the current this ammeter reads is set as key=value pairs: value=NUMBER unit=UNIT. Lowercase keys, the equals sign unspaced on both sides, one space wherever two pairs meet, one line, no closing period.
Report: value=8 unit=A
